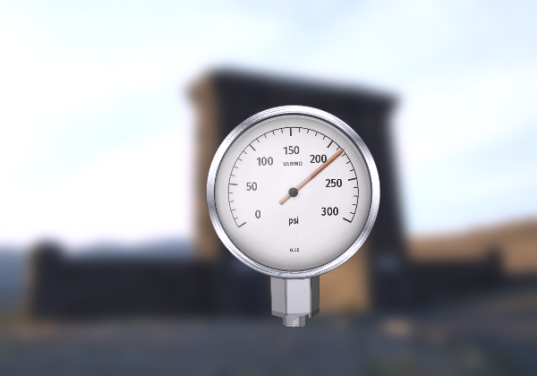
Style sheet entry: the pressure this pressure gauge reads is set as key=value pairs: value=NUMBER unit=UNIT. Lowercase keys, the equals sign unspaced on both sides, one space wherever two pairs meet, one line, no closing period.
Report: value=215 unit=psi
